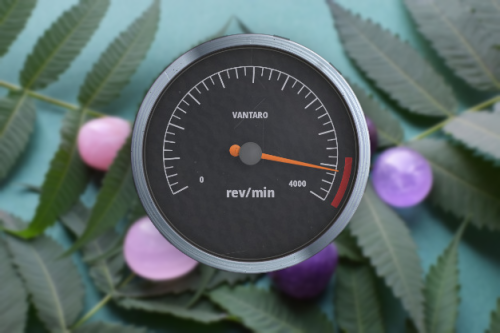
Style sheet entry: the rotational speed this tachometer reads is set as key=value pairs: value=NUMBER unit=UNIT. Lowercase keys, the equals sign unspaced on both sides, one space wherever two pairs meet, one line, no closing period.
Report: value=3650 unit=rpm
